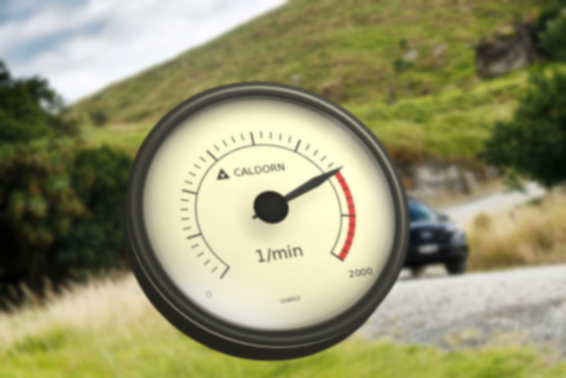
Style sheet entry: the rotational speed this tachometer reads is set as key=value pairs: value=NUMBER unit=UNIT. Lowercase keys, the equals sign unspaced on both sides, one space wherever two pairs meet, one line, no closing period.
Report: value=1500 unit=rpm
